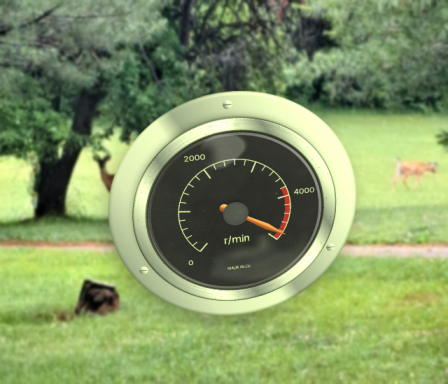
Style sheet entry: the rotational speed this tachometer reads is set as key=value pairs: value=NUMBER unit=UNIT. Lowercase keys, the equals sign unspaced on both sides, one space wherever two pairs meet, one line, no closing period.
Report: value=4800 unit=rpm
